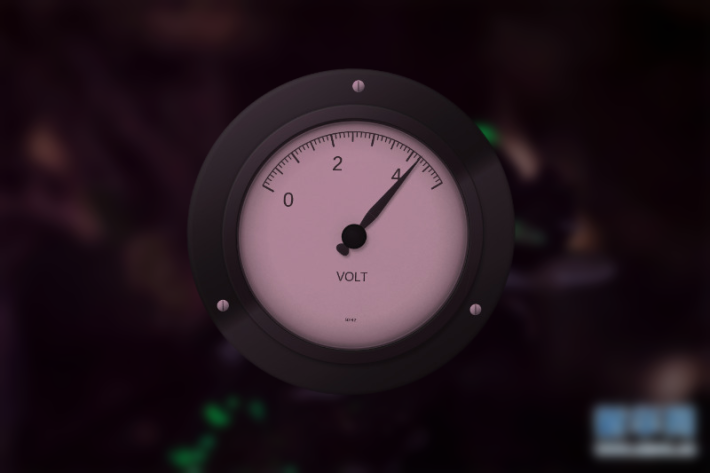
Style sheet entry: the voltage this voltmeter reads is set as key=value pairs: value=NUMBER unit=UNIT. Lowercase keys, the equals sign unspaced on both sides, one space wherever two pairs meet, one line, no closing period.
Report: value=4.2 unit=V
